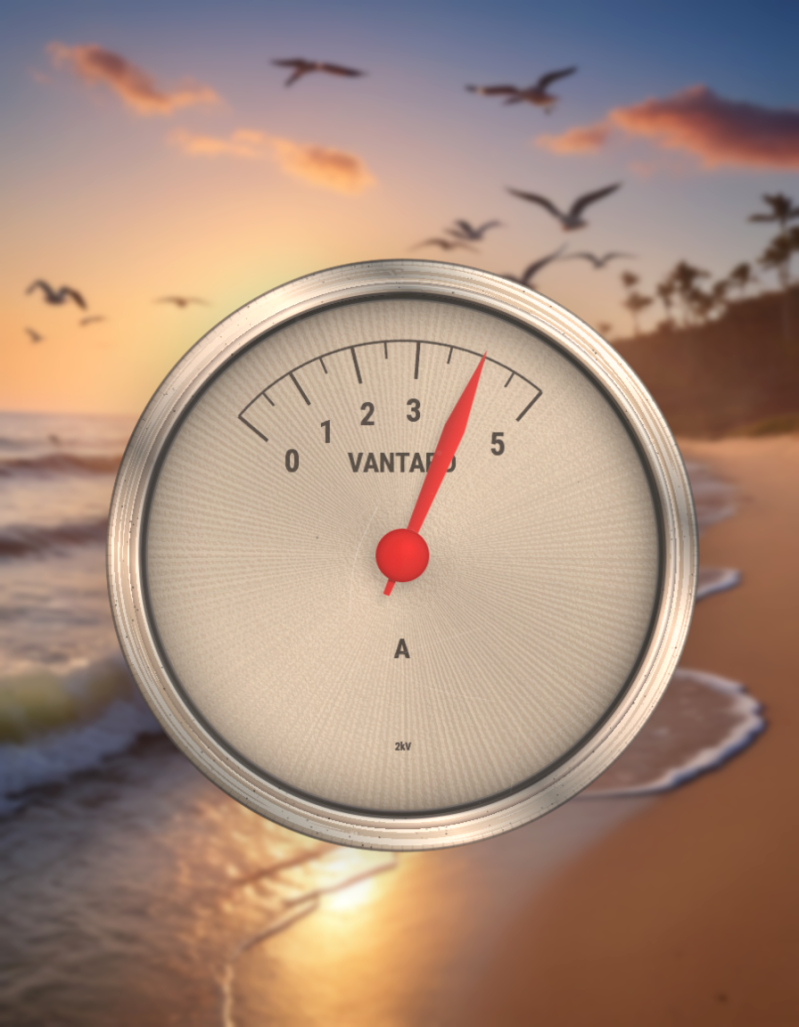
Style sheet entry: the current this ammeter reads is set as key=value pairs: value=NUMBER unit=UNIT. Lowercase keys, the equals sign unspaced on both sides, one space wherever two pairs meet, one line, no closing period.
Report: value=4 unit=A
